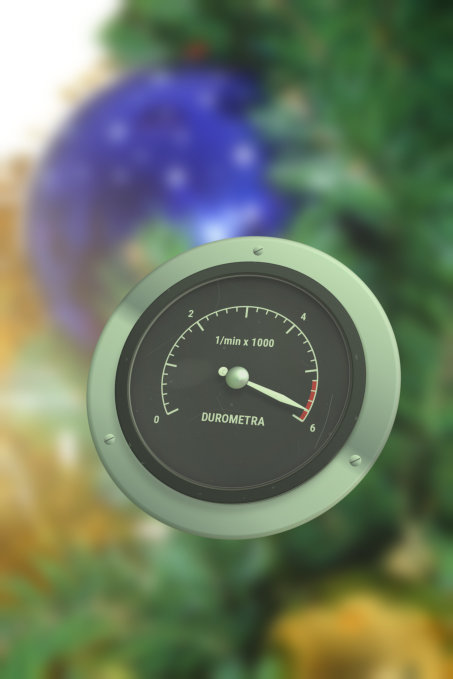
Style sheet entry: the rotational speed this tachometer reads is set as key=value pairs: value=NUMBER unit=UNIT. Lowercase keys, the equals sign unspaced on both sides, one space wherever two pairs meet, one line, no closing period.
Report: value=5800 unit=rpm
